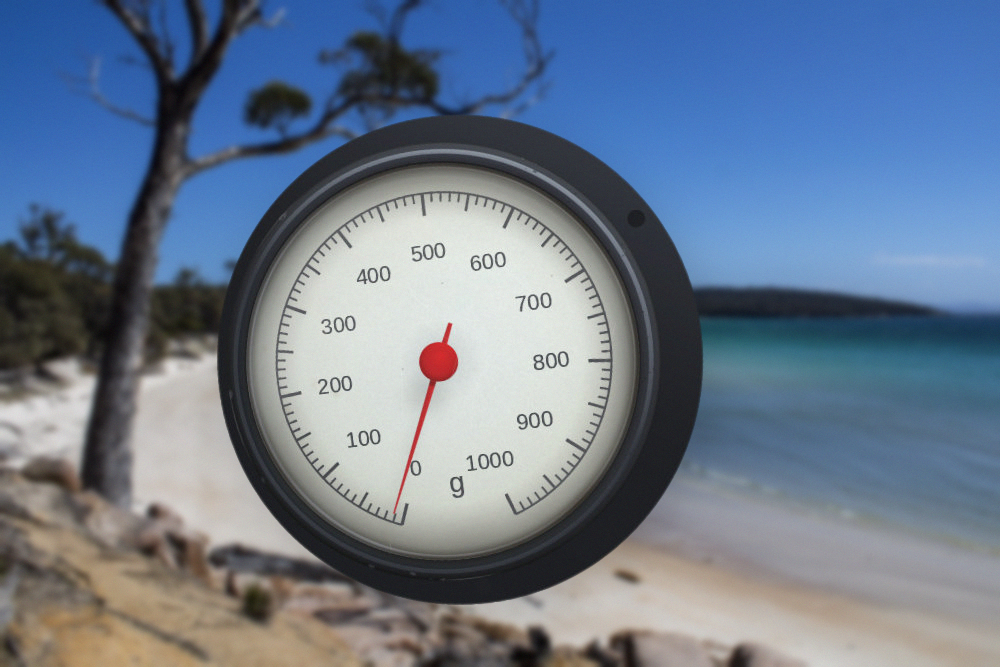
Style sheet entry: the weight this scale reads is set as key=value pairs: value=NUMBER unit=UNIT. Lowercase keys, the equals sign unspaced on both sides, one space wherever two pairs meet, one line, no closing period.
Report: value=10 unit=g
